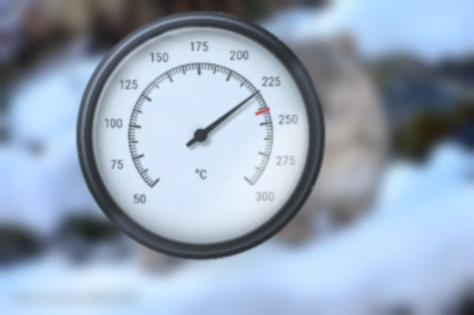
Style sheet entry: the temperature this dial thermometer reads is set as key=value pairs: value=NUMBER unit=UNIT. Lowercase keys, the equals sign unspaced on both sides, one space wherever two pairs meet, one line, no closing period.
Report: value=225 unit=°C
